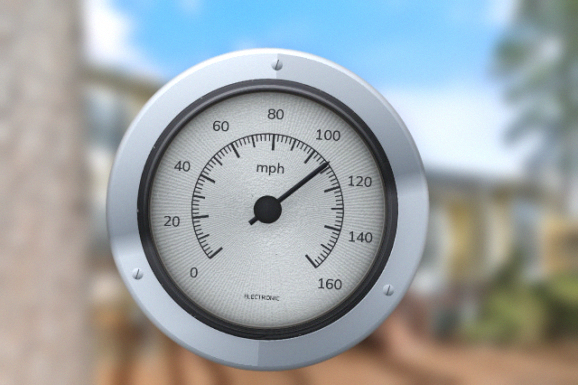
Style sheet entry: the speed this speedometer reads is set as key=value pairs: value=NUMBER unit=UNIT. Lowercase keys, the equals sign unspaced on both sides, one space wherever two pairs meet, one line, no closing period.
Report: value=108 unit=mph
